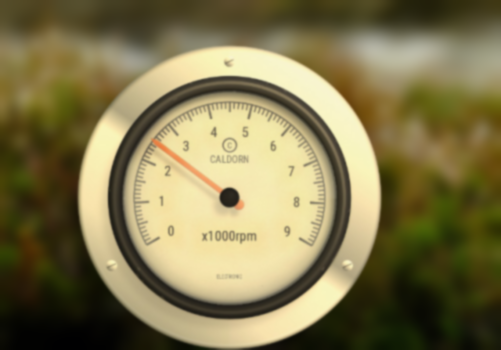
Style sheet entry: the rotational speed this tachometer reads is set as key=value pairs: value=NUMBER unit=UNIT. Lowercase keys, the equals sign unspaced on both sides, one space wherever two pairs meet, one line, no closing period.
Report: value=2500 unit=rpm
